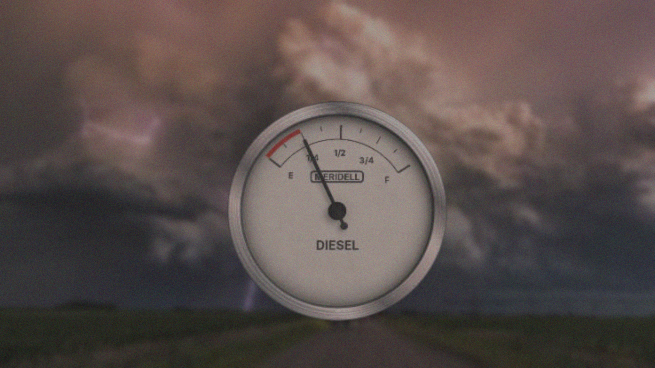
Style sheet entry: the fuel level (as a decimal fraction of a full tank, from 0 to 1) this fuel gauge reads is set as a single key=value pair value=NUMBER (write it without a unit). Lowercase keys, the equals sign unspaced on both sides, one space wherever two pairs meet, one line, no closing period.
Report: value=0.25
